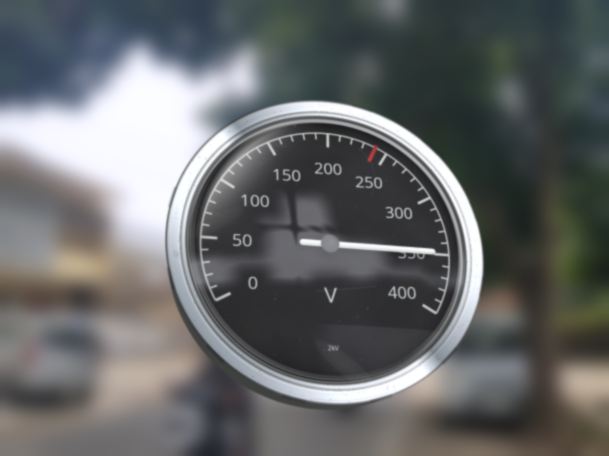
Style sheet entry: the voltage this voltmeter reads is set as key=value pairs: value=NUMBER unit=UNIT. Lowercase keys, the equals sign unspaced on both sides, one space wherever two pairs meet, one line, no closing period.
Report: value=350 unit=V
